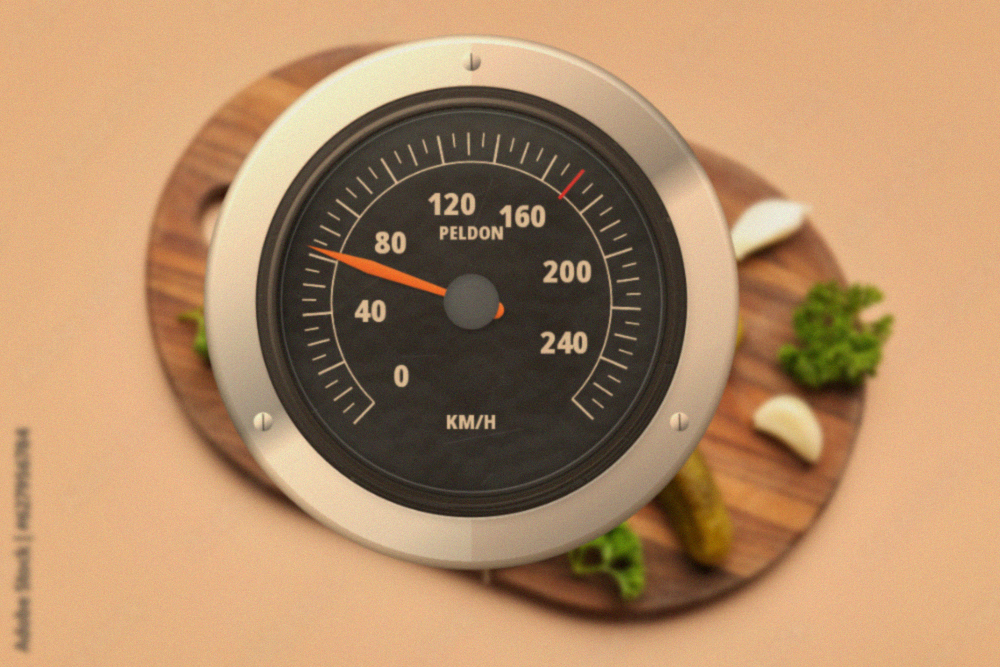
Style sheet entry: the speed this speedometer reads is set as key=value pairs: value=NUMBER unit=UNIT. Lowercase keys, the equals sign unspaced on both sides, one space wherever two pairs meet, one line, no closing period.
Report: value=62.5 unit=km/h
